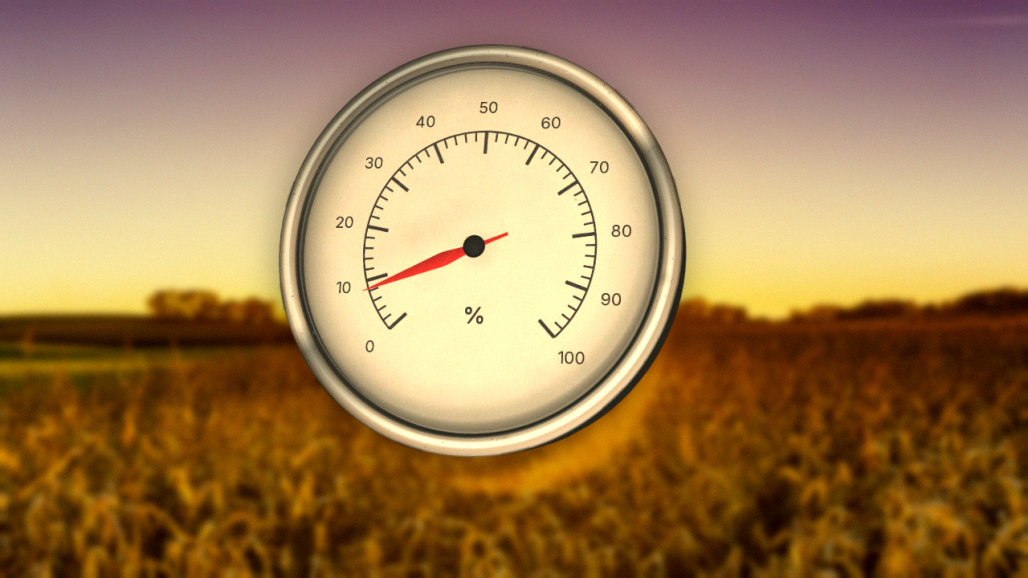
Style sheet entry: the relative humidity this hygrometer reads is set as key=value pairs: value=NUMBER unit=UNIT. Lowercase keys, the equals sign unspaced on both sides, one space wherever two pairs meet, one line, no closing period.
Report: value=8 unit=%
